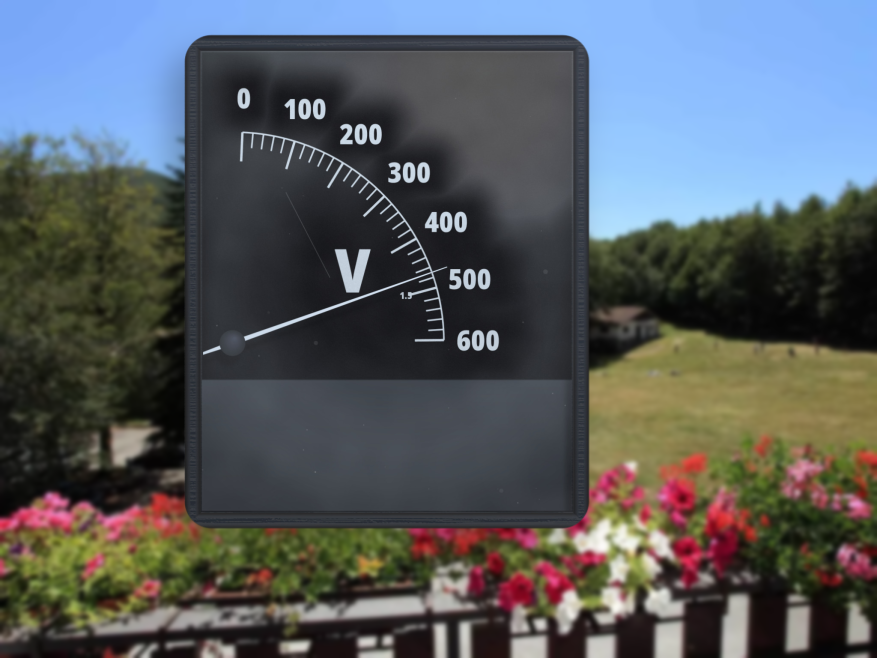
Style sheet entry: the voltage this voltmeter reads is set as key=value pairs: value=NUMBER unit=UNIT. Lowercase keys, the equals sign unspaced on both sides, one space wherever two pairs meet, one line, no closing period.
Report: value=470 unit=V
